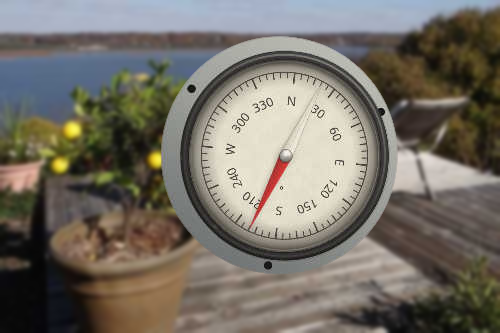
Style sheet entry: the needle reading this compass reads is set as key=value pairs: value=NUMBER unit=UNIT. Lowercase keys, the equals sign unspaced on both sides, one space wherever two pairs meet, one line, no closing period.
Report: value=200 unit=°
